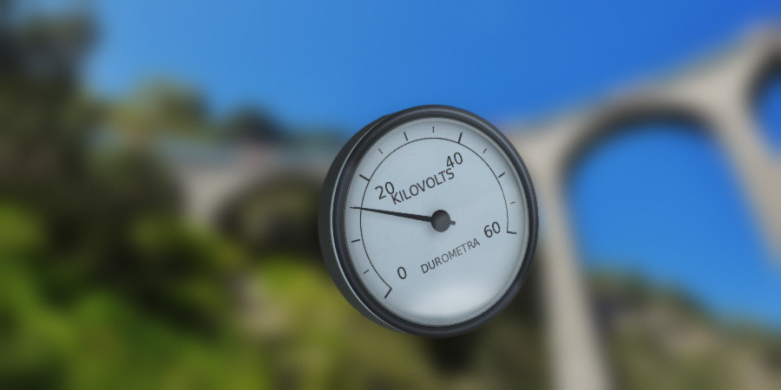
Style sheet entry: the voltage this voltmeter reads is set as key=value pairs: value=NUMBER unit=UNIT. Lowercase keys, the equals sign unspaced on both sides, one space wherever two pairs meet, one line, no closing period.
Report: value=15 unit=kV
